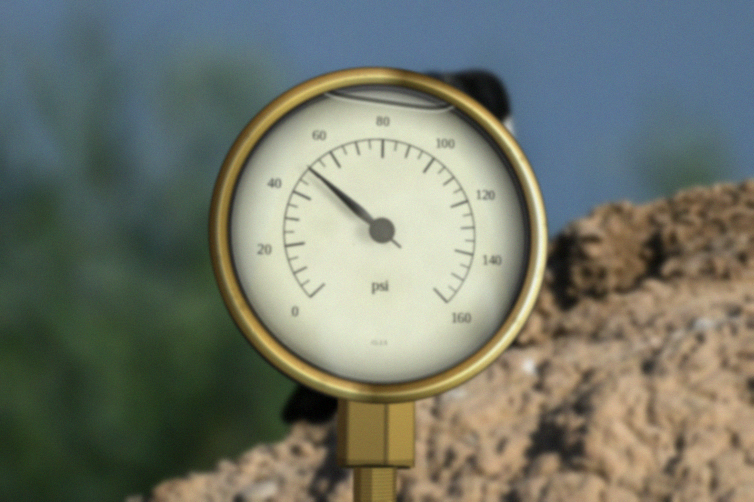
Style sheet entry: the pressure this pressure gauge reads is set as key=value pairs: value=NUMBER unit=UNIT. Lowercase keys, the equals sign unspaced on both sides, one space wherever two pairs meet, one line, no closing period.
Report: value=50 unit=psi
